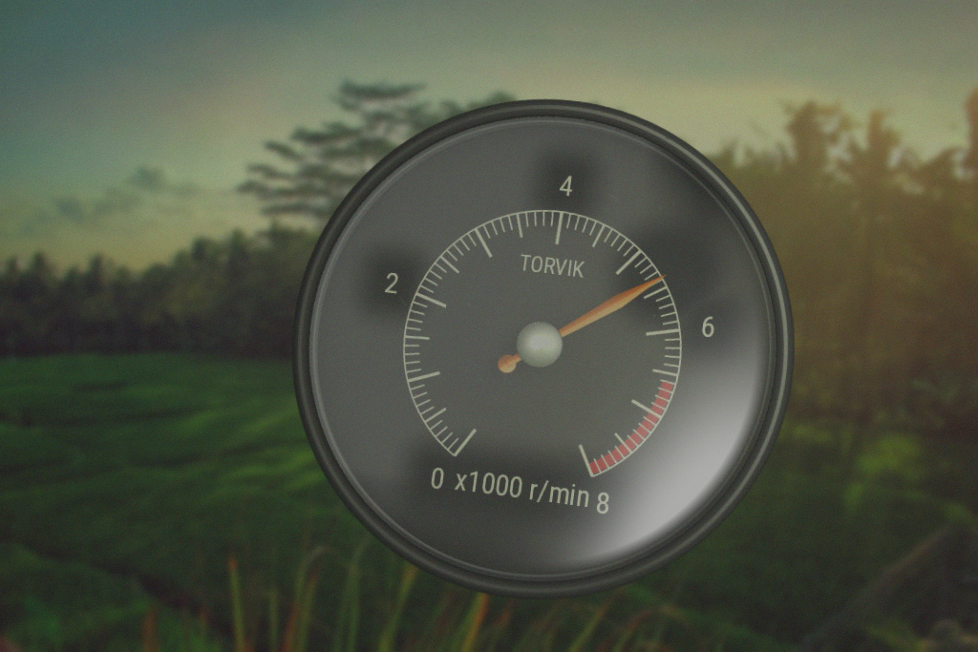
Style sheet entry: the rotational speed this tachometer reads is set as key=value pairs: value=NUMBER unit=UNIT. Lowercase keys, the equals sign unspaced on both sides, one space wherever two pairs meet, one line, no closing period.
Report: value=5400 unit=rpm
